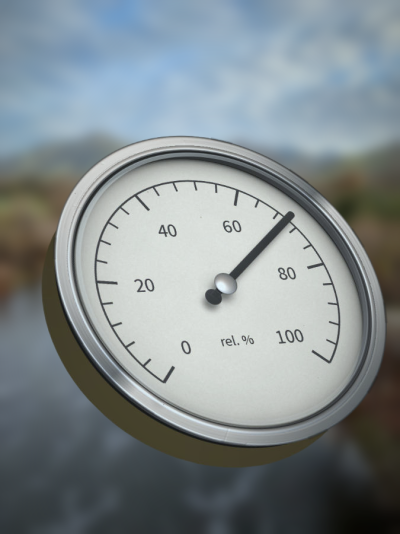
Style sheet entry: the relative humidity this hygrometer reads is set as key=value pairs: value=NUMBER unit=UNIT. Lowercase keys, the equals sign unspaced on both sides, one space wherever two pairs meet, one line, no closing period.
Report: value=70 unit=%
